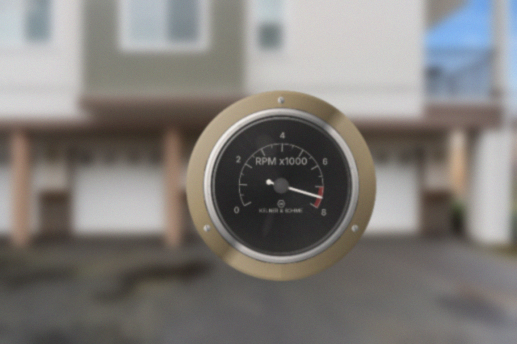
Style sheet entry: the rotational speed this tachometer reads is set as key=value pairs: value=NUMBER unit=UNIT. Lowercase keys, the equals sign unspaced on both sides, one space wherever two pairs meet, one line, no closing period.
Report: value=7500 unit=rpm
